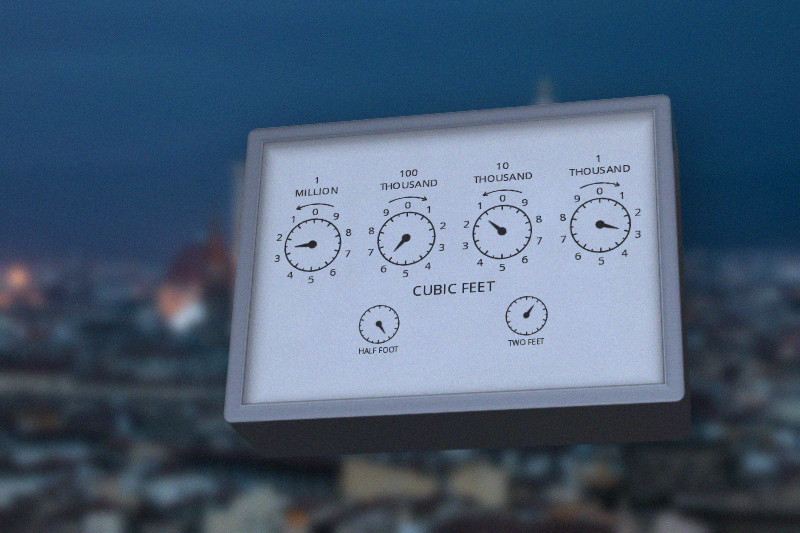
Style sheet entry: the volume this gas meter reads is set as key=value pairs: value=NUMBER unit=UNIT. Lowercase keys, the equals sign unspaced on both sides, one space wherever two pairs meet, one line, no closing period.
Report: value=261300 unit=ft³
